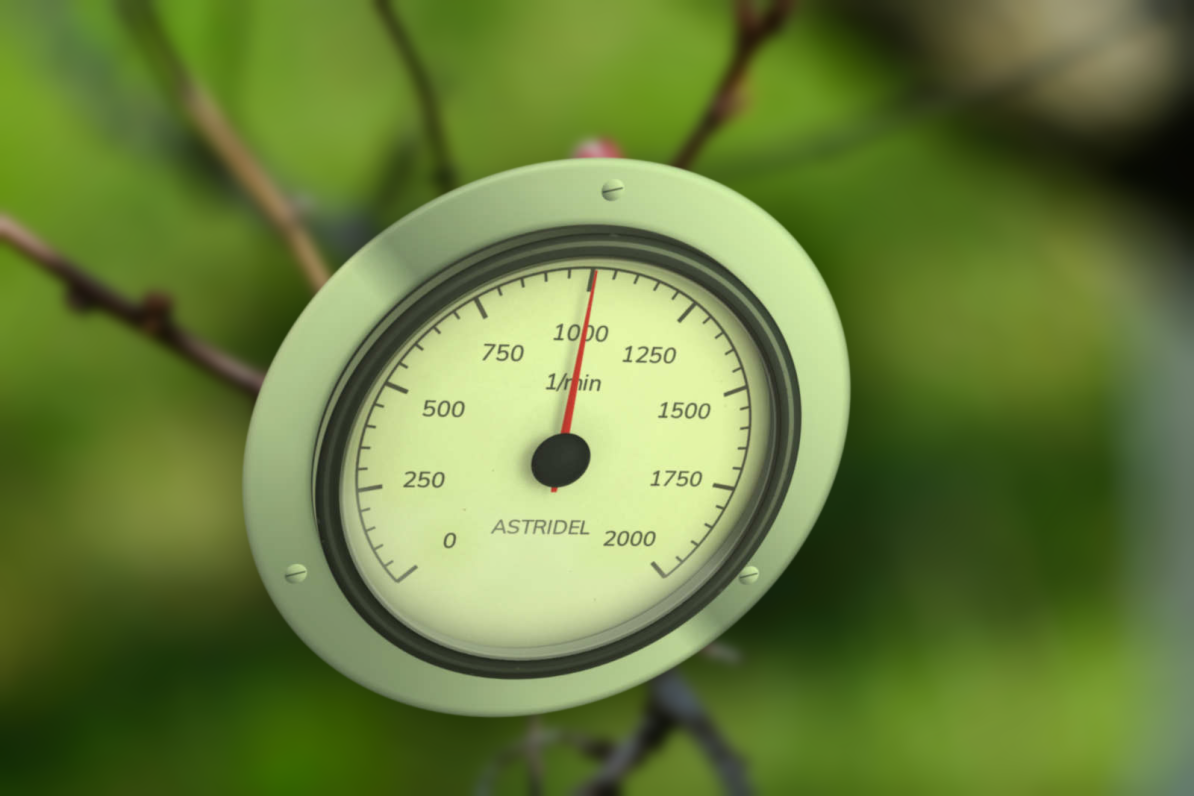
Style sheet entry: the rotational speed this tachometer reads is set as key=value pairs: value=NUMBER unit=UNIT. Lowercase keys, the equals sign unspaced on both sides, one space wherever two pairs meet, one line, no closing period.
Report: value=1000 unit=rpm
